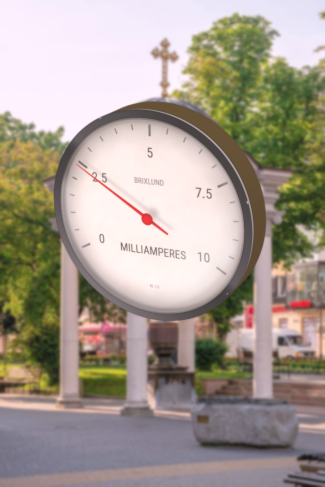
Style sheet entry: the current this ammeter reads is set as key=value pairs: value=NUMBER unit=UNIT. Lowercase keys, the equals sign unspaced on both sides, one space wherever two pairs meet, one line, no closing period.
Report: value=2.5 unit=mA
